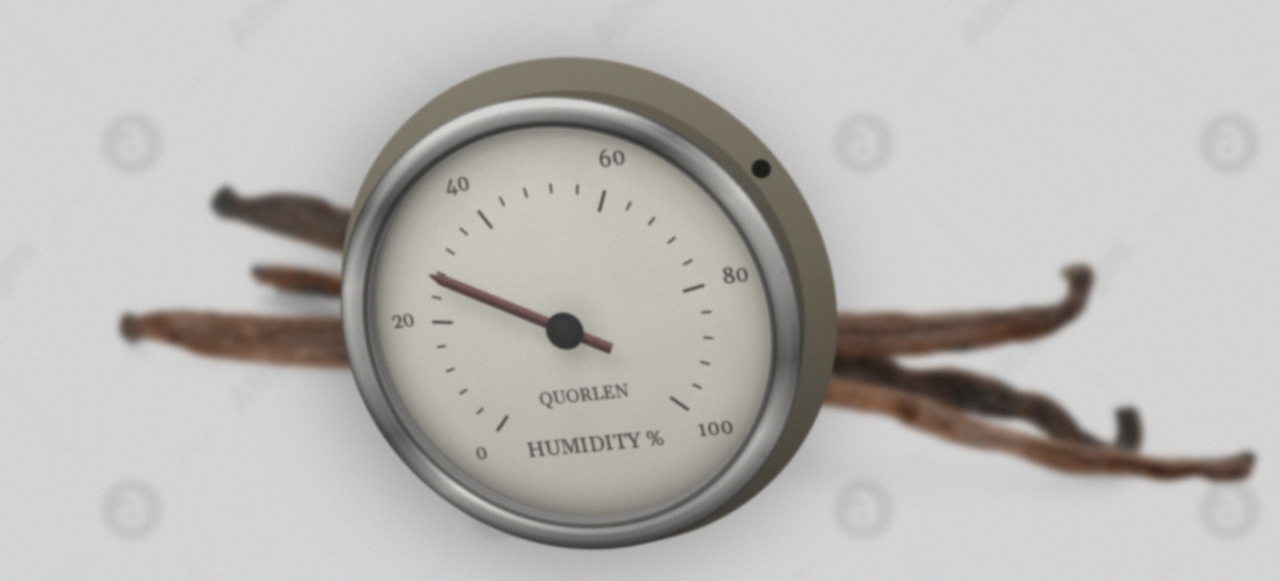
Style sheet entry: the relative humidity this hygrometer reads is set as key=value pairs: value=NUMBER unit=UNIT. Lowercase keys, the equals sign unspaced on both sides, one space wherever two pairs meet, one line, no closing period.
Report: value=28 unit=%
